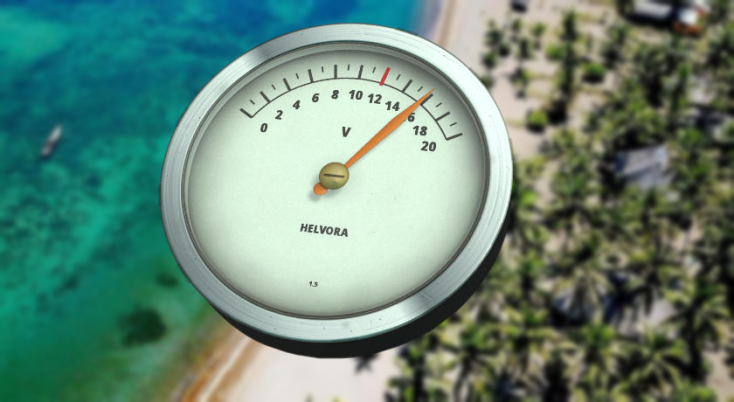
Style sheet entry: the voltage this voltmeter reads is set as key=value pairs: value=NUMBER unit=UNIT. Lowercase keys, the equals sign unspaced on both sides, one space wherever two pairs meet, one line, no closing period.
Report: value=16 unit=V
